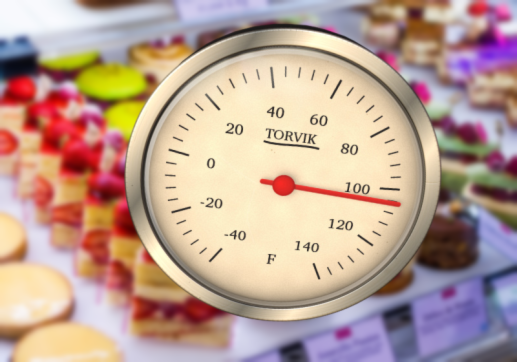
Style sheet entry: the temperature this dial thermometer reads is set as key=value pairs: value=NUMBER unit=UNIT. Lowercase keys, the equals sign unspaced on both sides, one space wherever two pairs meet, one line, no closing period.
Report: value=104 unit=°F
